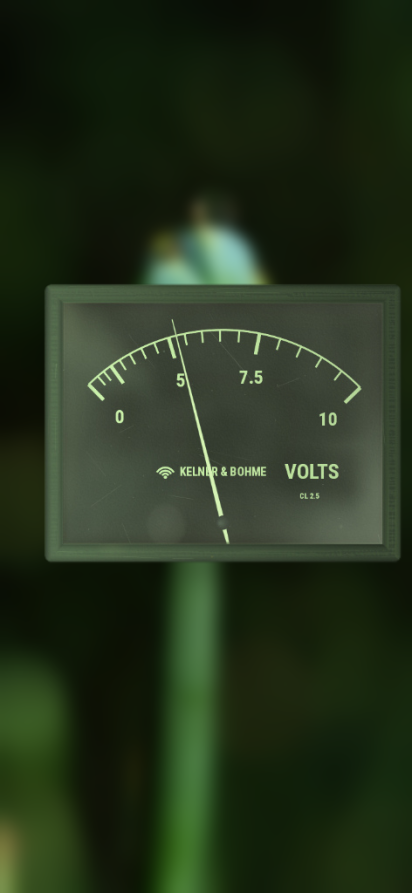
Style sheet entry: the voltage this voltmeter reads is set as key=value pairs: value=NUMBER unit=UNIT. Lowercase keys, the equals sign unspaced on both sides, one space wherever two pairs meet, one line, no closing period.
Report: value=5.25 unit=V
